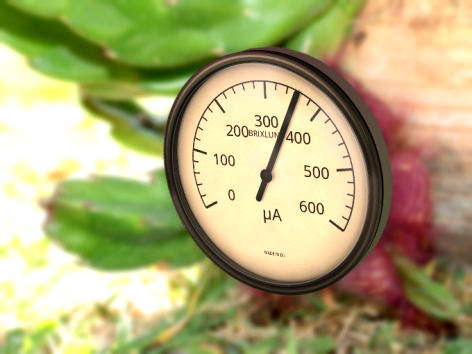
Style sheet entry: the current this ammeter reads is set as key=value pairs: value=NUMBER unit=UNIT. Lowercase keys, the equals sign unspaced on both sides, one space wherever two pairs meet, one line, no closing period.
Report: value=360 unit=µA
